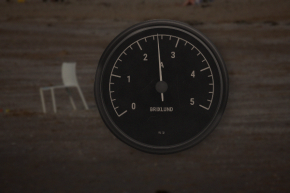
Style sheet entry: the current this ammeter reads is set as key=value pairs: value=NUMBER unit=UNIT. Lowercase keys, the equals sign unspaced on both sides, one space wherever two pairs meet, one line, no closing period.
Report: value=2.5 unit=A
